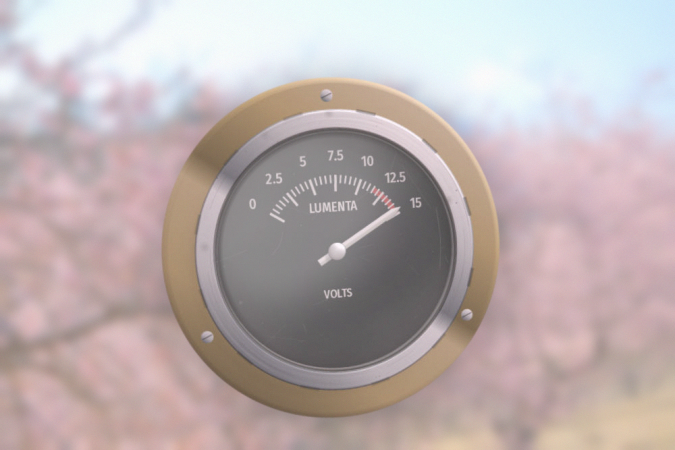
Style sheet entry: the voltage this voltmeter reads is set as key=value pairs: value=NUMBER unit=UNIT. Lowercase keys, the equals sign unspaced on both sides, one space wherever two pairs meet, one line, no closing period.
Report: value=14.5 unit=V
